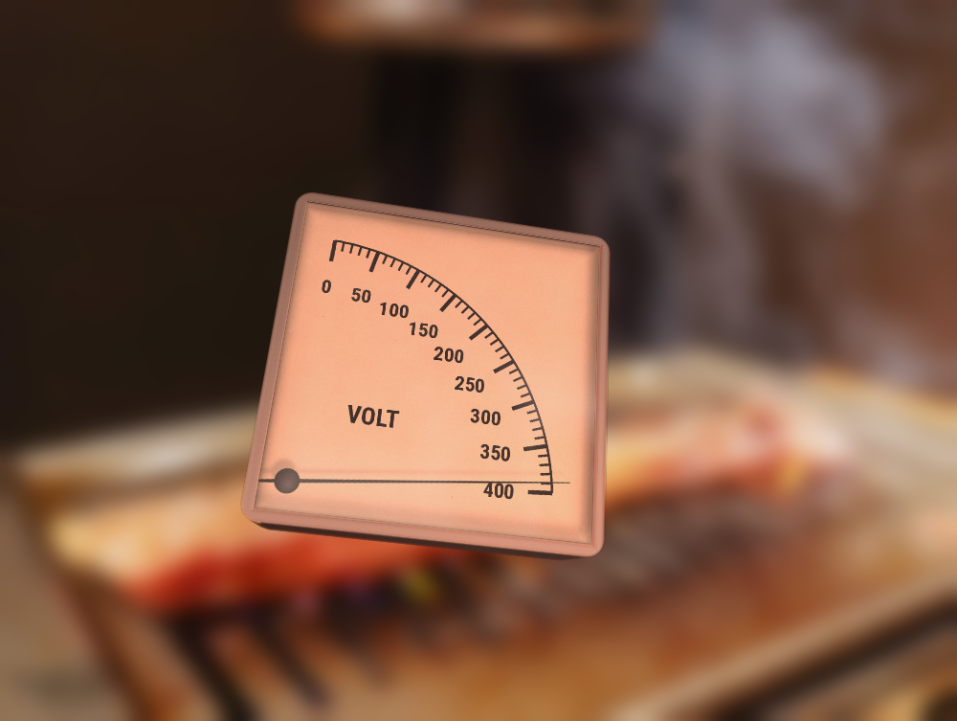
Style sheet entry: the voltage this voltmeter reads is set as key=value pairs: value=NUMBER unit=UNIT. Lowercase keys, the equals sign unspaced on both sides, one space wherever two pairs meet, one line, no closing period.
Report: value=390 unit=V
